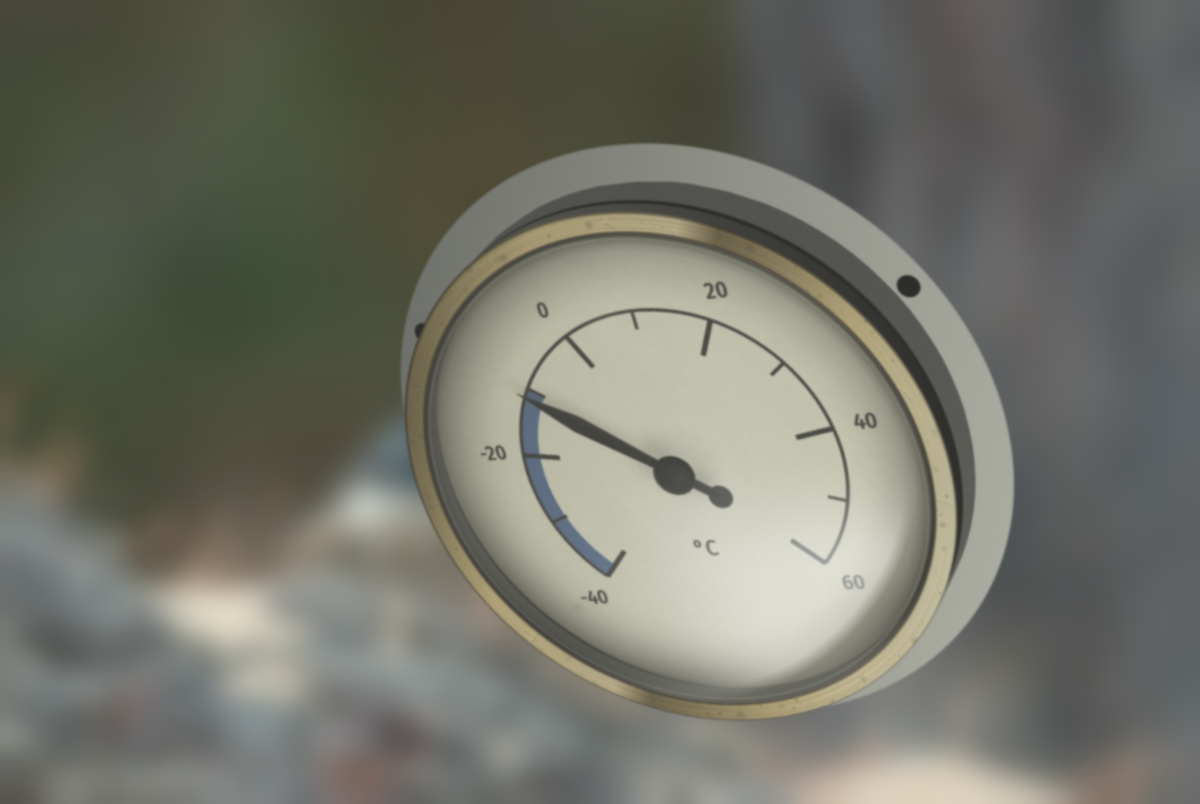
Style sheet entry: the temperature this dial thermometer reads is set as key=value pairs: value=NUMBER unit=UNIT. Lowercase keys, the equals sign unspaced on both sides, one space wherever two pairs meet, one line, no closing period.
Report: value=-10 unit=°C
